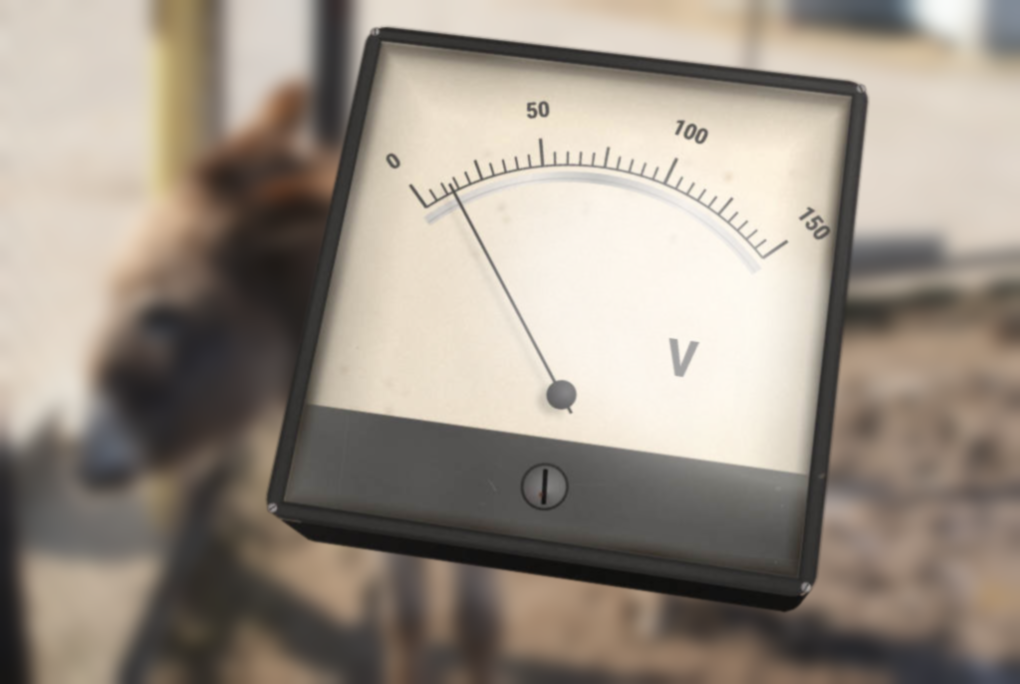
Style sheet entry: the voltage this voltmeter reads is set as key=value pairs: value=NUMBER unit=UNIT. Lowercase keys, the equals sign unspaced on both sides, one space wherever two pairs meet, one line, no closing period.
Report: value=12.5 unit=V
